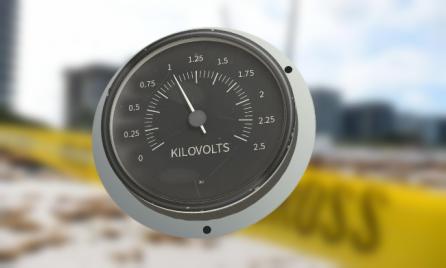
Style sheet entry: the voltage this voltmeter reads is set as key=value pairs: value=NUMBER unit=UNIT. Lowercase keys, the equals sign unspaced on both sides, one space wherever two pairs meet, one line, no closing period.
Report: value=1 unit=kV
